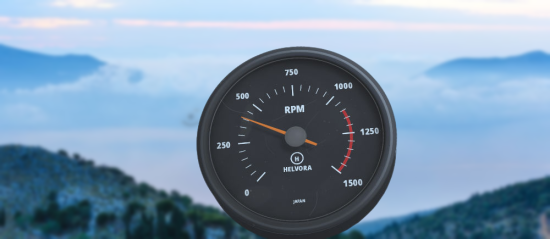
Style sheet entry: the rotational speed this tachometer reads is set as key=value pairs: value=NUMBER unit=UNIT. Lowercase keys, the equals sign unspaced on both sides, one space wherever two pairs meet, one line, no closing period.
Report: value=400 unit=rpm
